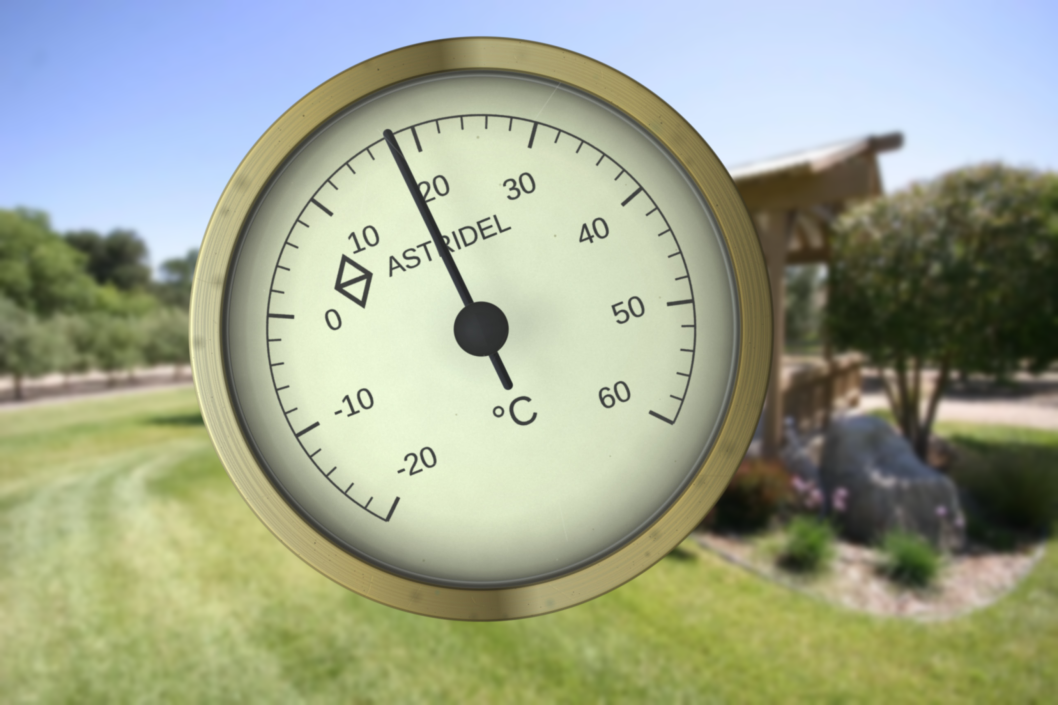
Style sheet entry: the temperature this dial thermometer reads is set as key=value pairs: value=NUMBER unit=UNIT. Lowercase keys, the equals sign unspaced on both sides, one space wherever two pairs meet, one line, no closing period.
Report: value=18 unit=°C
